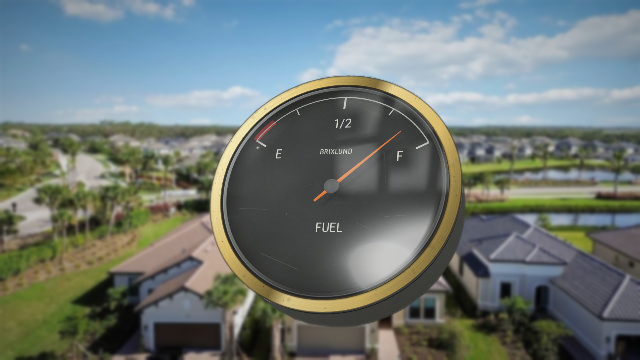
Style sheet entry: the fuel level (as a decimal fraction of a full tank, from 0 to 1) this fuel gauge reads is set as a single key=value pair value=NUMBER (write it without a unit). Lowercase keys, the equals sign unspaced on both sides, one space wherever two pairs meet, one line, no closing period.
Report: value=0.875
